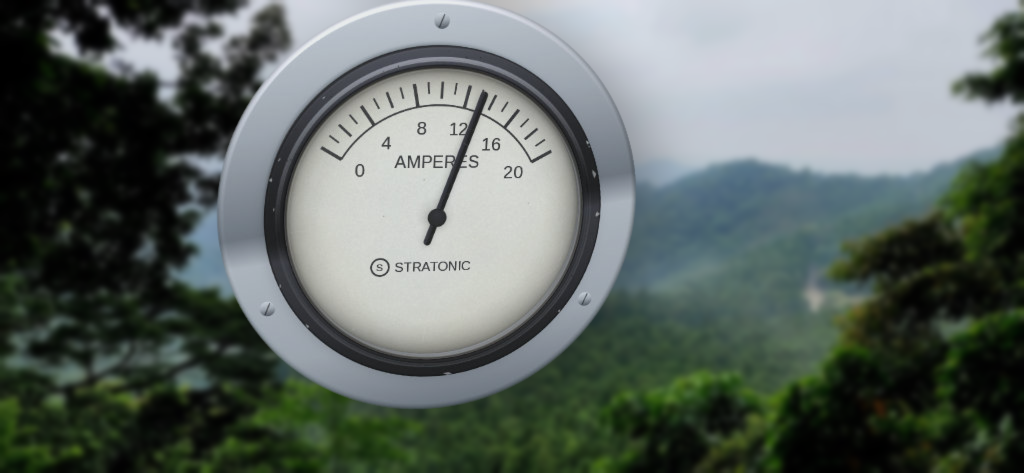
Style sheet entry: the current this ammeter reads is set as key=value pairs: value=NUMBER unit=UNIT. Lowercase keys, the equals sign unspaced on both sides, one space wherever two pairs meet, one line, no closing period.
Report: value=13 unit=A
